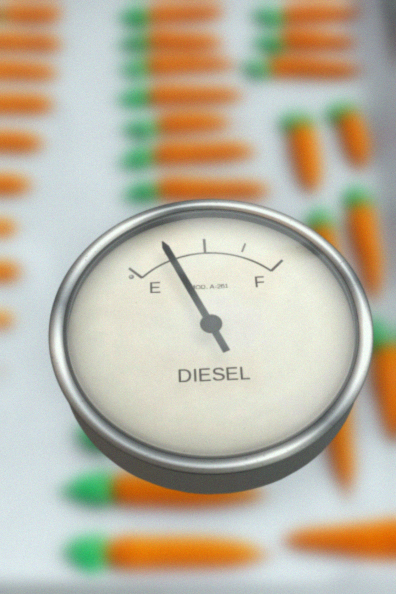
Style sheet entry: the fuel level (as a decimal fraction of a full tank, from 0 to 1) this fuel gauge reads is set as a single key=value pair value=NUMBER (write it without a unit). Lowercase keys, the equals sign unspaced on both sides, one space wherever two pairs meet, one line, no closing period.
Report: value=0.25
